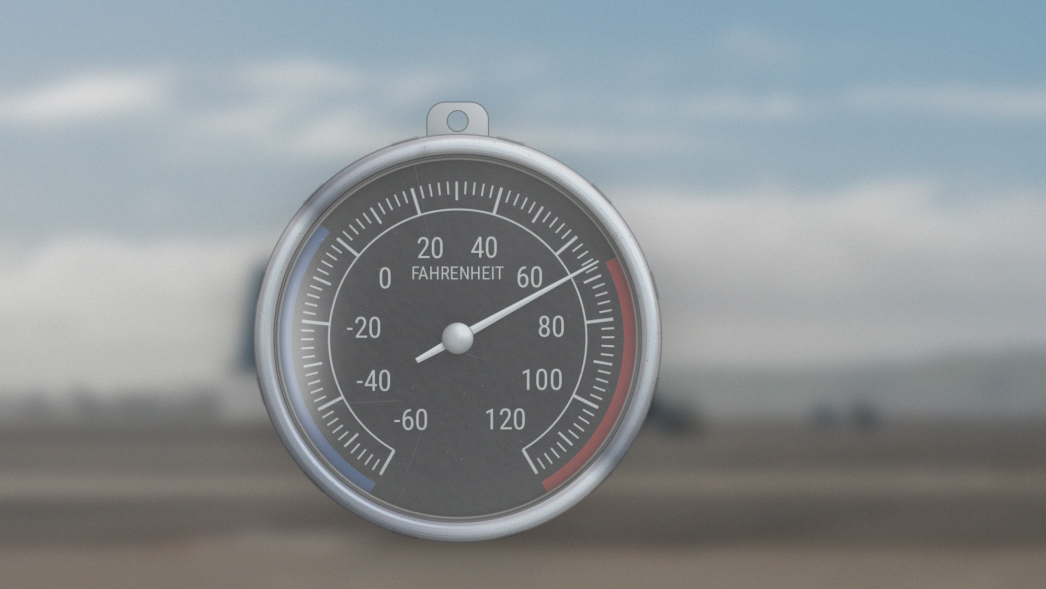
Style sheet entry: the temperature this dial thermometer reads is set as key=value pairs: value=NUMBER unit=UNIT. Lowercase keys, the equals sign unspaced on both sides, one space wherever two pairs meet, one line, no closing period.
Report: value=67 unit=°F
